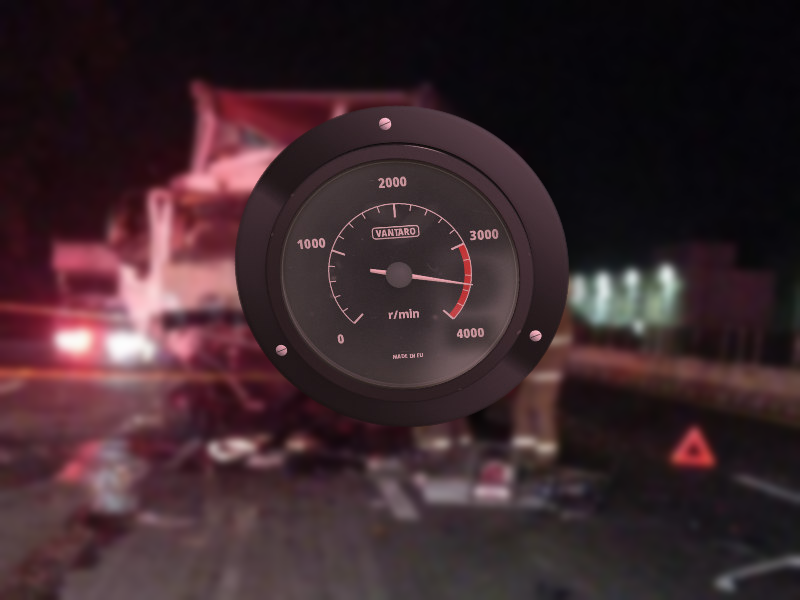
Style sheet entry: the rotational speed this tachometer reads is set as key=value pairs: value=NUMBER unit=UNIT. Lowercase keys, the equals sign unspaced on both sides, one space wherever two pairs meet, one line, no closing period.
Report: value=3500 unit=rpm
